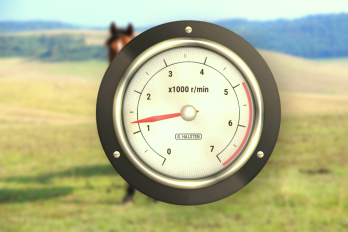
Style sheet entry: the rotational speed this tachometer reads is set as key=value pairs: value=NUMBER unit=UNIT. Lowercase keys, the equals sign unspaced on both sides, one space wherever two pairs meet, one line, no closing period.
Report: value=1250 unit=rpm
